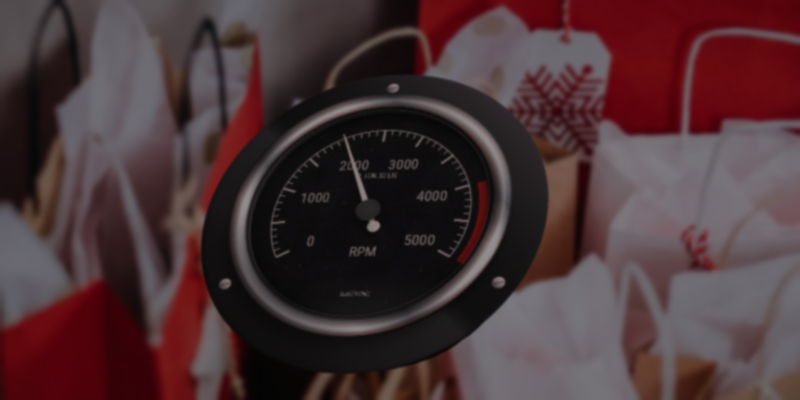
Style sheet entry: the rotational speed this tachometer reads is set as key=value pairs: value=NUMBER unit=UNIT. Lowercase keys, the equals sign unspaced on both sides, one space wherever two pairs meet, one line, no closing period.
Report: value=2000 unit=rpm
